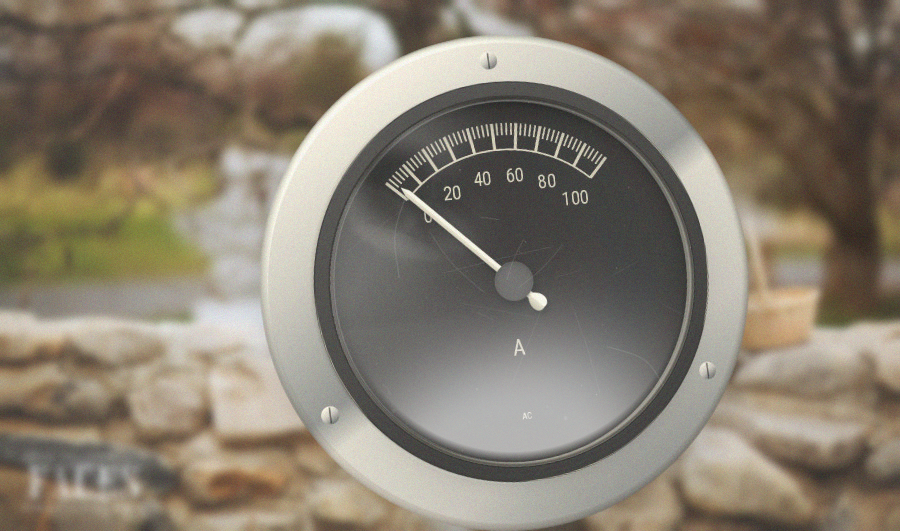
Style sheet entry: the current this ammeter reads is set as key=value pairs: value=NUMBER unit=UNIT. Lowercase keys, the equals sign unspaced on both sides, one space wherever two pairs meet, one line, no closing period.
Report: value=2 unit=A
